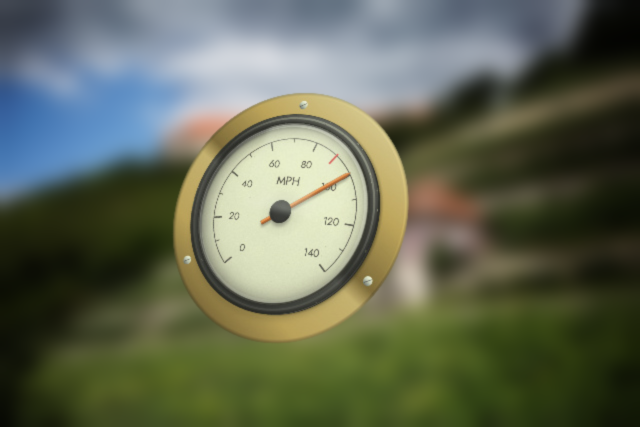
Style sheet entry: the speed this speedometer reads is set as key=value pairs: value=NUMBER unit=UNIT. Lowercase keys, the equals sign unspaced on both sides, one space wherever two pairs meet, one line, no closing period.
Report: value=100 unit=mph
